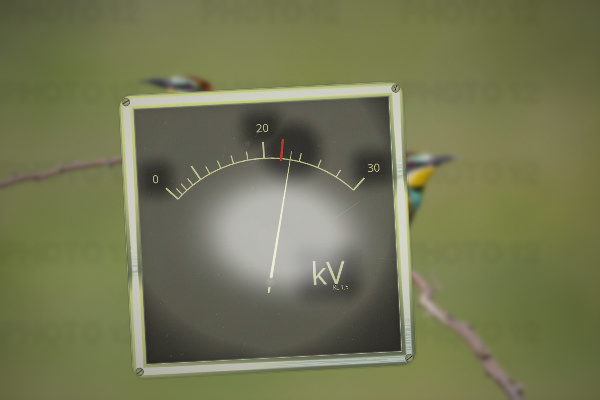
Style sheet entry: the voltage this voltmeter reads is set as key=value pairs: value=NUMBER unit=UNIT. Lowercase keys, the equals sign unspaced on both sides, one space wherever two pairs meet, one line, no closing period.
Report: value=23 unit=kV
